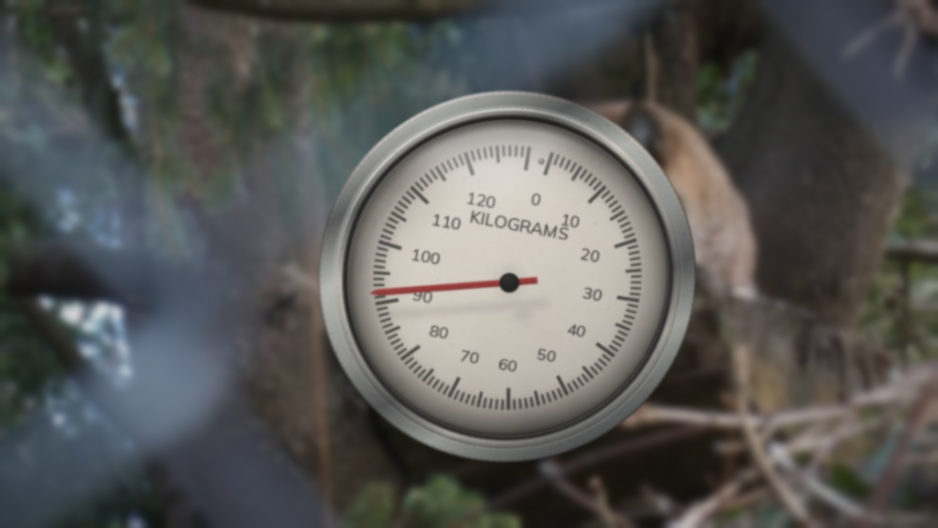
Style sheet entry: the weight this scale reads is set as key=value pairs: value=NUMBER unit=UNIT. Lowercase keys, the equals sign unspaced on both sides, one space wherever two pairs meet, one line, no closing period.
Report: value=92 unit=kg
